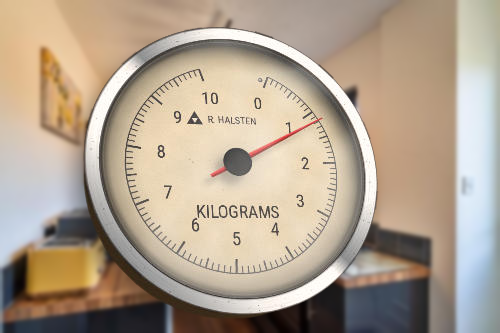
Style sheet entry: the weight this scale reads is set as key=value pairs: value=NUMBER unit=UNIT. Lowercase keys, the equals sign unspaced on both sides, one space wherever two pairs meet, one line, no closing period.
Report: value=1.2 unit=kg
